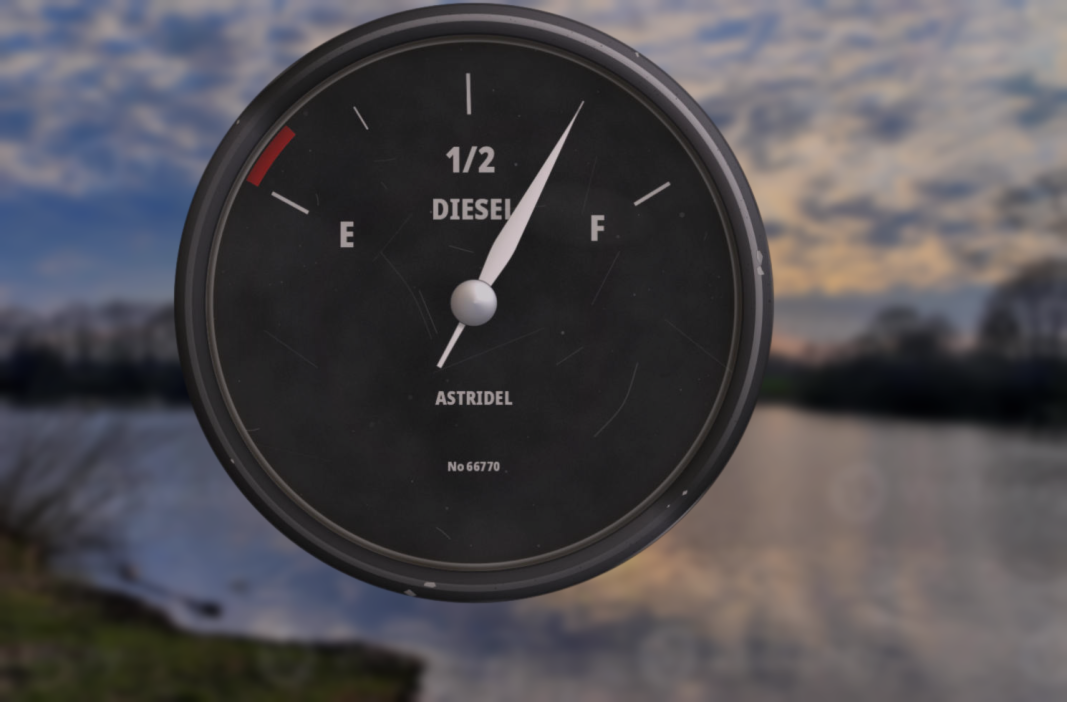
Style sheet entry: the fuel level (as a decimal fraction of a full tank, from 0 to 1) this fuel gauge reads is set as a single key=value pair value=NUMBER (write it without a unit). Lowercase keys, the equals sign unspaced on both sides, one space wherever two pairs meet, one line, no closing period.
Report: value=0.75
